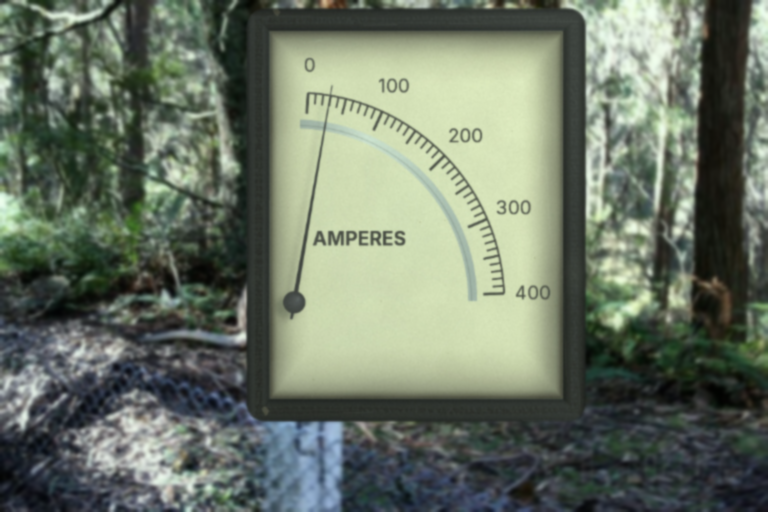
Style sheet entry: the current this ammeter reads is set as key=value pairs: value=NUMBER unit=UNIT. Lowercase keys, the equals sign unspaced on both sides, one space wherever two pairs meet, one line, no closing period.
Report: value=30 unit=A
